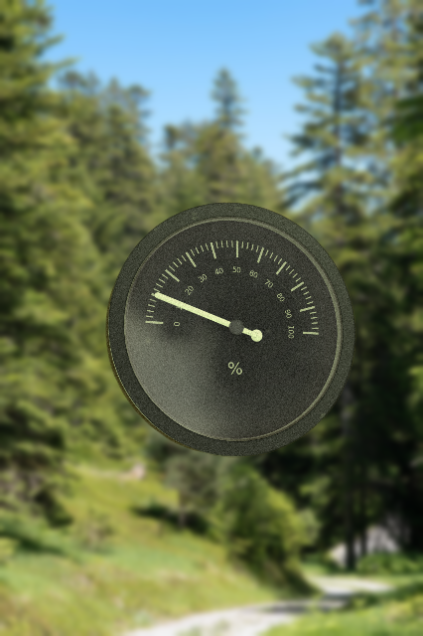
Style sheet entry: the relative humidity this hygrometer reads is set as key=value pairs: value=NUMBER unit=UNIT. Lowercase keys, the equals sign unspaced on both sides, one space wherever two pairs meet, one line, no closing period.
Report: value=10 unit=%
